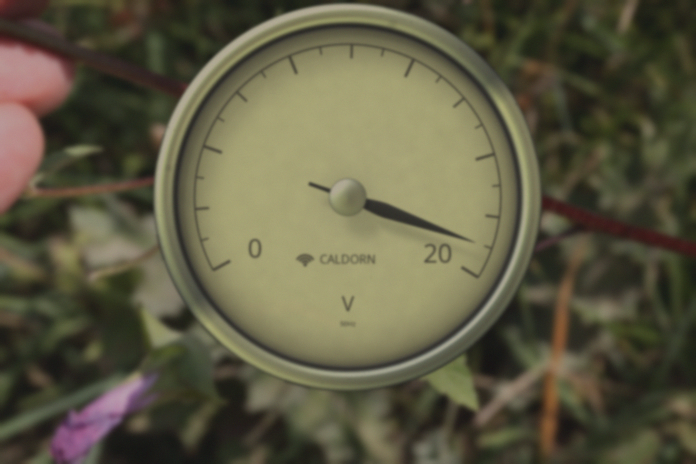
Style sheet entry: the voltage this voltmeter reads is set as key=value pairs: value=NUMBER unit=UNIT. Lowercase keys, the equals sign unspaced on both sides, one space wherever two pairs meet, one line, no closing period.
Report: value=19 unit=V
